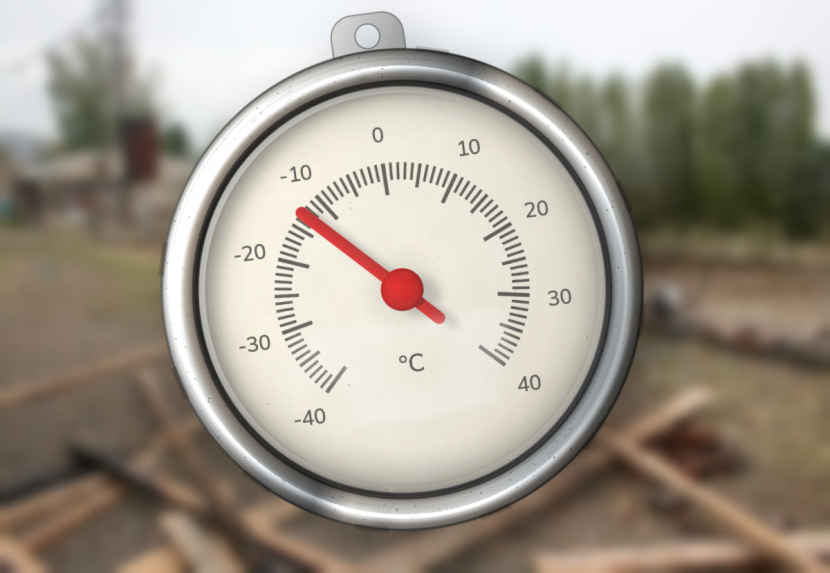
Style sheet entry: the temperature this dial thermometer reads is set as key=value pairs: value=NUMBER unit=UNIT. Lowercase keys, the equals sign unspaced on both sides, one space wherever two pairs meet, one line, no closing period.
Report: value=-13 unit=°C
